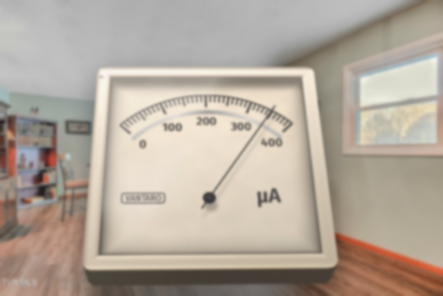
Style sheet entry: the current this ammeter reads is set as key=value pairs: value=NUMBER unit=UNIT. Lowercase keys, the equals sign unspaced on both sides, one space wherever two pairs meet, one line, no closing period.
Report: value=350 unit=µA
